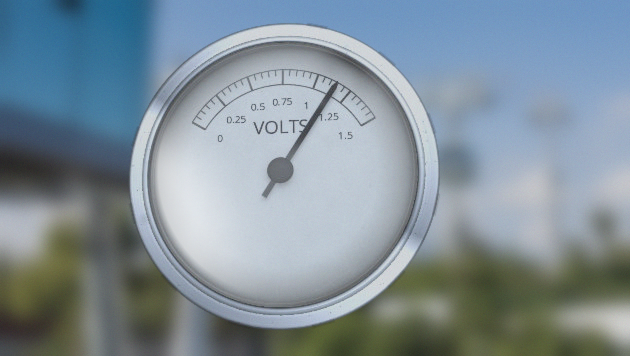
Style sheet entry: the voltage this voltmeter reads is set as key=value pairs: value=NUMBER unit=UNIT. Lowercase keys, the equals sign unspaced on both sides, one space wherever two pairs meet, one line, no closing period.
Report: value=1.15 unit=V
